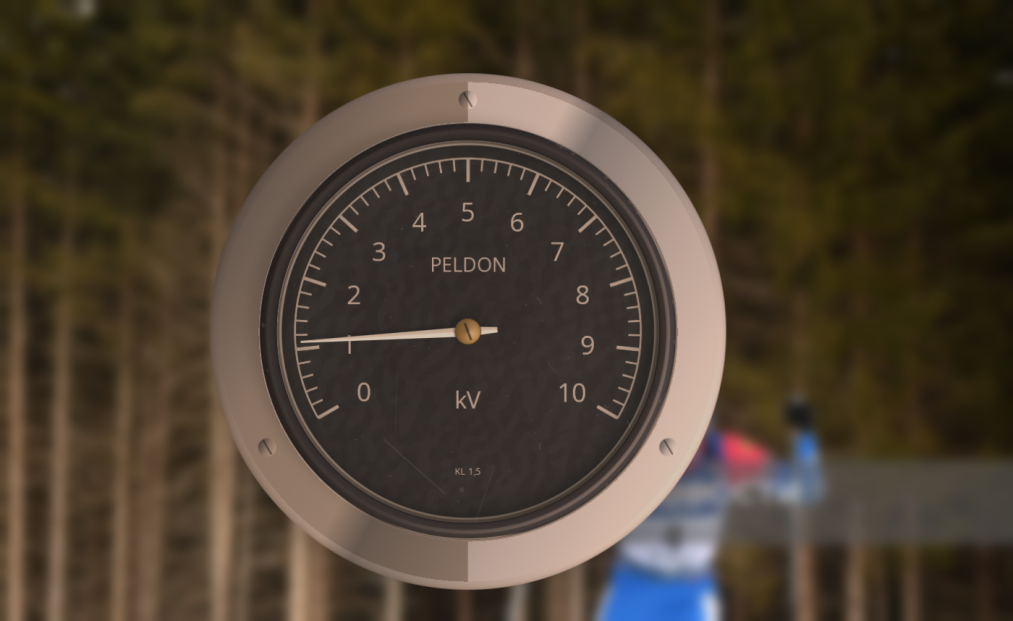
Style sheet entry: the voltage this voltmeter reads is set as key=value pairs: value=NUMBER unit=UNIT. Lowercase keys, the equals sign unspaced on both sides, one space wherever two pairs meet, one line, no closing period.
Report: value=1.1 unit=kV
